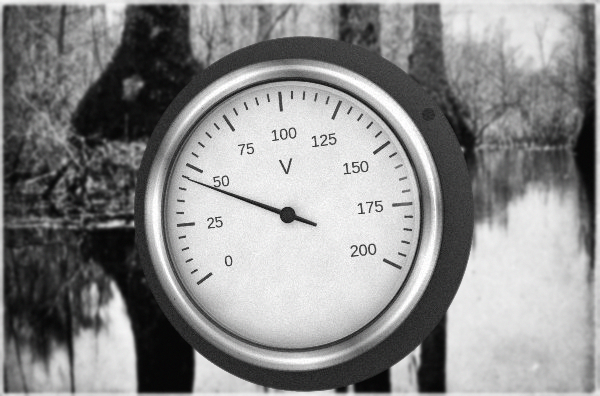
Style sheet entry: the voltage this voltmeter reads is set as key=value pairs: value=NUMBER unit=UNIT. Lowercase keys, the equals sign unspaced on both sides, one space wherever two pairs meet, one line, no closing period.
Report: value=45 unit=V
